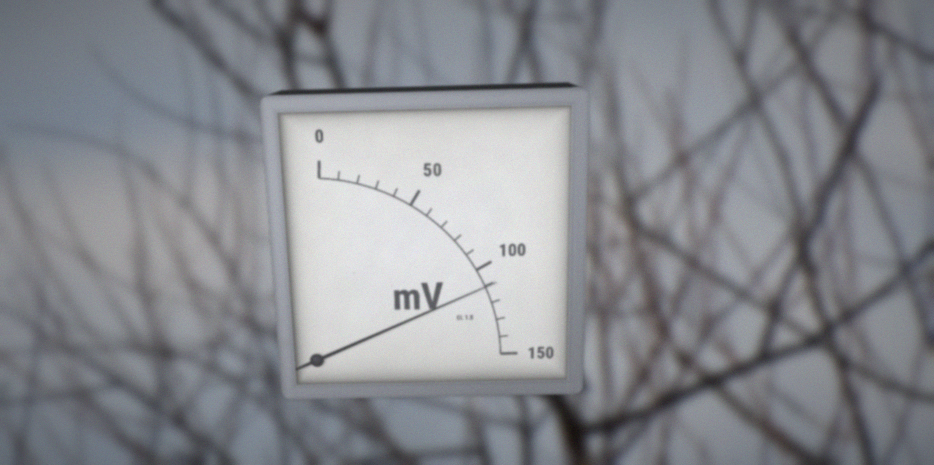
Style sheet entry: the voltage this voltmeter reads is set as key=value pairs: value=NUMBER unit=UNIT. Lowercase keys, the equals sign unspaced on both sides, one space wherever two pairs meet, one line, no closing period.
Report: value=110 unit=mV
